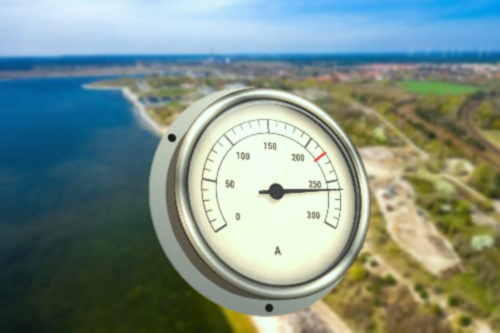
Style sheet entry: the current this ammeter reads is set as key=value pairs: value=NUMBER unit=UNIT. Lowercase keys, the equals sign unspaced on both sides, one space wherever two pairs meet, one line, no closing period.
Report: value=260 unit=A
